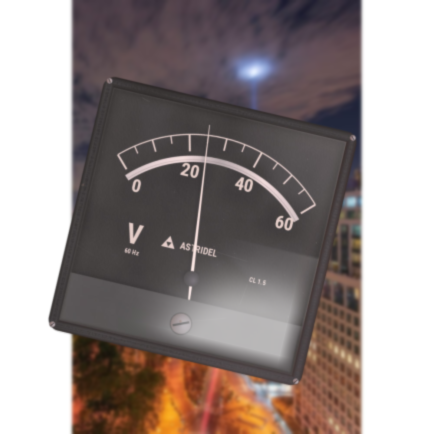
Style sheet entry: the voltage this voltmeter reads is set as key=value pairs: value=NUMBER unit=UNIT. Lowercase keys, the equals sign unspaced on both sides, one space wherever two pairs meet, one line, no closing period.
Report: value=25 unit=V
